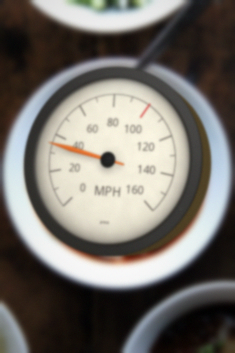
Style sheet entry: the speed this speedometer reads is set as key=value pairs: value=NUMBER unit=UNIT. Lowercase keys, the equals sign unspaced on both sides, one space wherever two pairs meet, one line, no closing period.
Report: value=35 unit=mph
